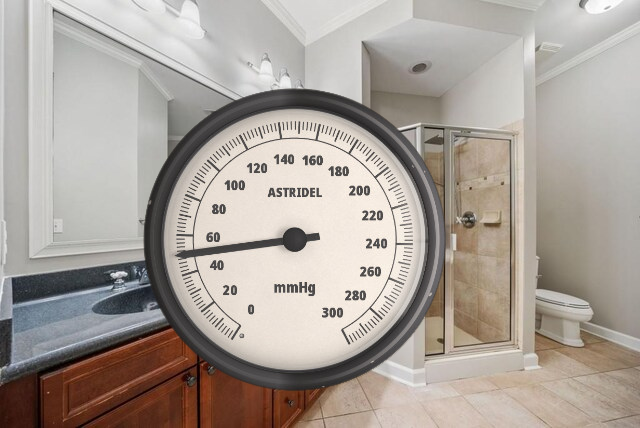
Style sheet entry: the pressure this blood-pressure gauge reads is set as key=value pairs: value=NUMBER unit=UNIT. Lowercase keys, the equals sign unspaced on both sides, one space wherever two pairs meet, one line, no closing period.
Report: value=50 unit=mmHg
